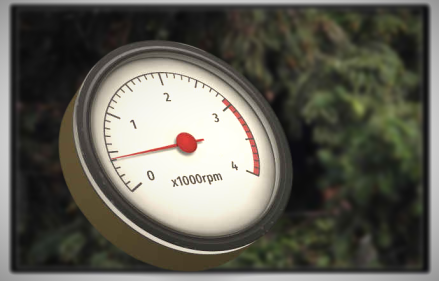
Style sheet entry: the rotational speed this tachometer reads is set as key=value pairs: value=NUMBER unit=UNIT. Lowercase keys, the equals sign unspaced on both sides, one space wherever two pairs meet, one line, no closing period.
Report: value=400 unit=rpm
